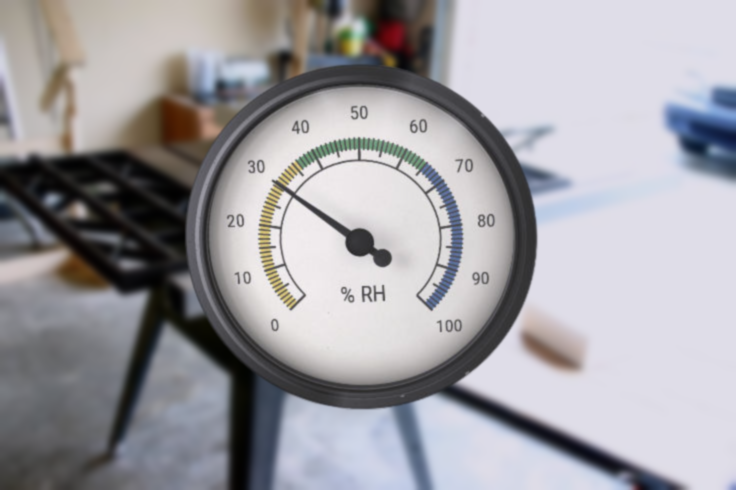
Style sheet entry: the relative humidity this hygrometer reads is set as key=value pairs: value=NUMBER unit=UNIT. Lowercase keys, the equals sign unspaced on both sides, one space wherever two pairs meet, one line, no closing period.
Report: value=30 unit=%
